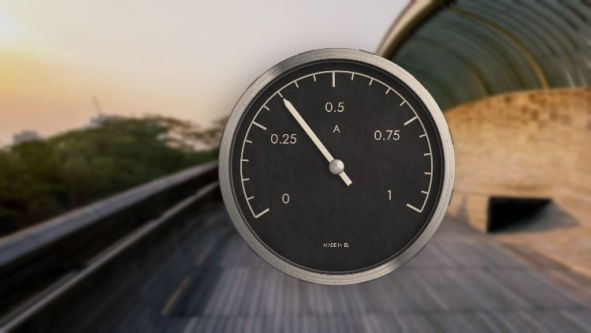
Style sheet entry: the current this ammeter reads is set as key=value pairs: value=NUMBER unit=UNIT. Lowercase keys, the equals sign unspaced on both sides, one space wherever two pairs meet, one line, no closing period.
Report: value=0.35 unit=A
